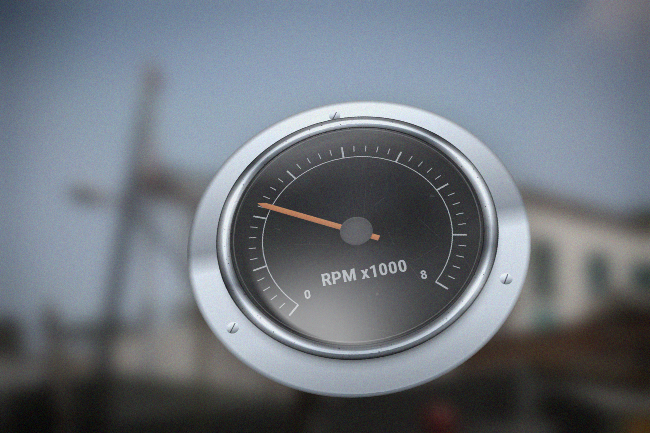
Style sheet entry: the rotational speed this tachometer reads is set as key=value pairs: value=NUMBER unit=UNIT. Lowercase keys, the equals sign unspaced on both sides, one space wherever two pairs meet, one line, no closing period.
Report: value=2200 unit=rpm
